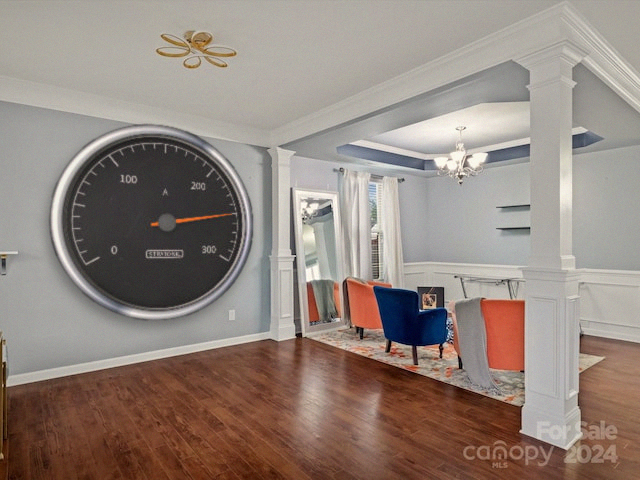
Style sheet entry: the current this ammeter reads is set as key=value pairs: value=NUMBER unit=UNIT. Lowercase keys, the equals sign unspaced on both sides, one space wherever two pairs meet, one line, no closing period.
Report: value=250 unit=A
